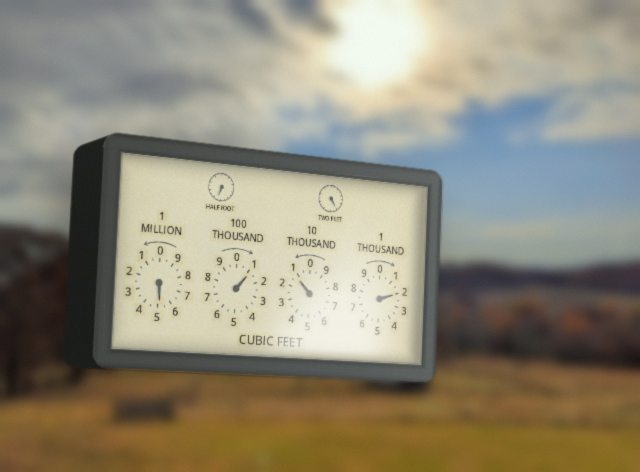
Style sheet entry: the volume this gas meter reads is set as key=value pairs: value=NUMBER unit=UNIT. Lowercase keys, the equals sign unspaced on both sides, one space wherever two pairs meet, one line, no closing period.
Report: value=511200 unit=ft³
